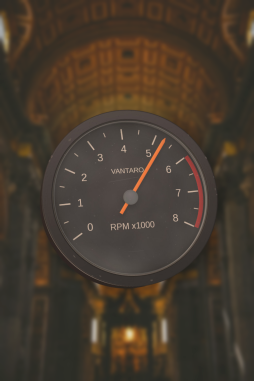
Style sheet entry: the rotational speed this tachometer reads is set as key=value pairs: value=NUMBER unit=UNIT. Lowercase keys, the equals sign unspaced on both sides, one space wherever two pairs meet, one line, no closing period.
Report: value=5250 unit=rpm
